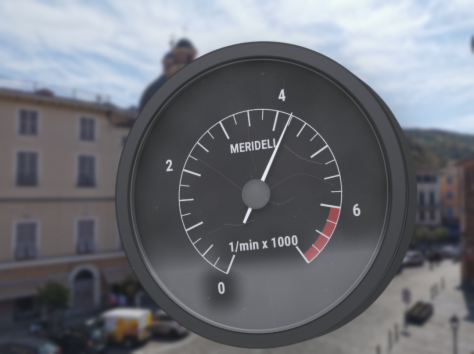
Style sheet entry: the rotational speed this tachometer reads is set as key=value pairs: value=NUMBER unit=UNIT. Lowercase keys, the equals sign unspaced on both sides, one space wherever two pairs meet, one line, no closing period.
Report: value=4250 unit=rpm
